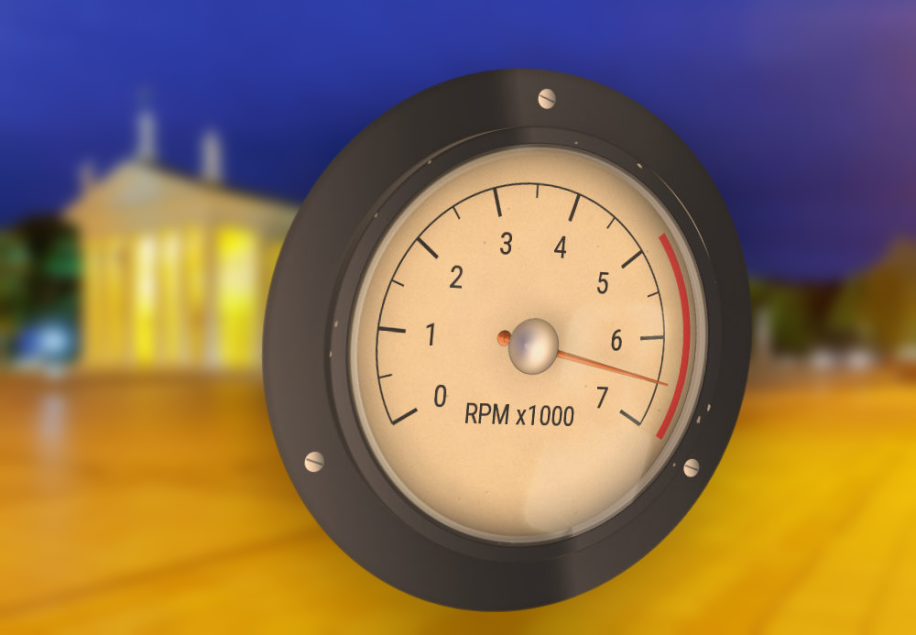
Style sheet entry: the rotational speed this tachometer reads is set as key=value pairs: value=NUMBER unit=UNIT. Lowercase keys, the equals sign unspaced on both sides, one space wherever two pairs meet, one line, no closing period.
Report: value=6500 unit=rpm
